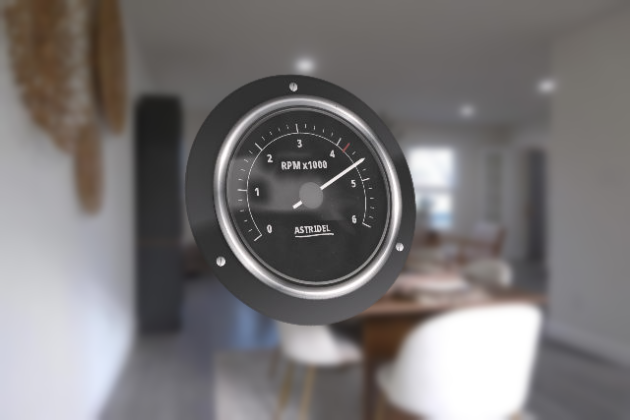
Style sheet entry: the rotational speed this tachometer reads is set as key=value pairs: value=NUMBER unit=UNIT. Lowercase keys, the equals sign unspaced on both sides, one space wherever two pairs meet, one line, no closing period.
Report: value=4600 unit=rpm
